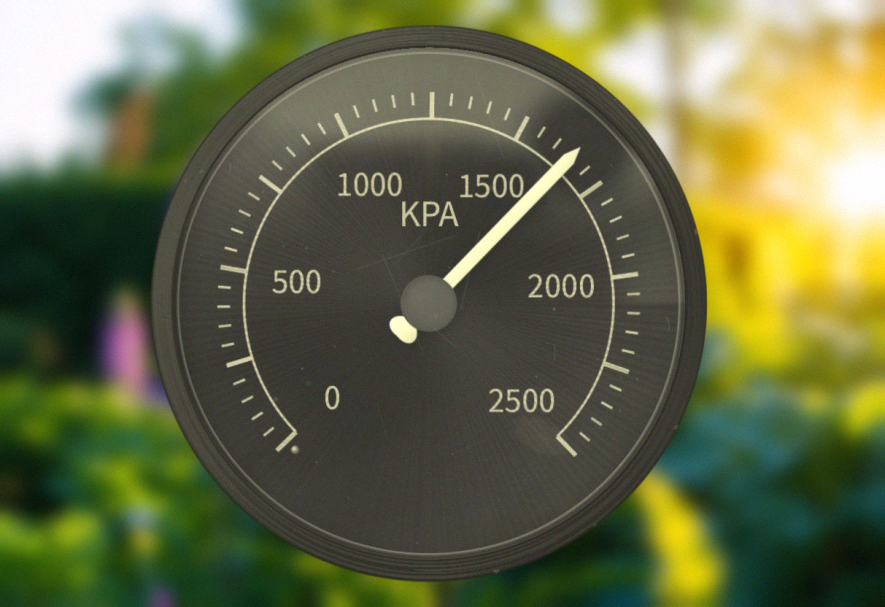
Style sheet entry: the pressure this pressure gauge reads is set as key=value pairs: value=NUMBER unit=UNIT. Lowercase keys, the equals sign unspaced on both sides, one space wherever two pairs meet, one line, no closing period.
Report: value=1650 unit=kPa
